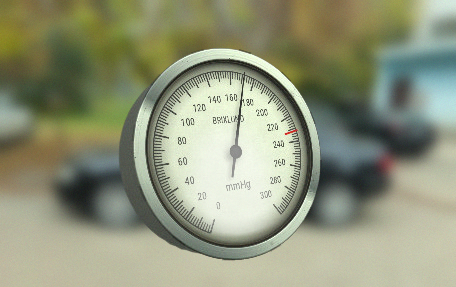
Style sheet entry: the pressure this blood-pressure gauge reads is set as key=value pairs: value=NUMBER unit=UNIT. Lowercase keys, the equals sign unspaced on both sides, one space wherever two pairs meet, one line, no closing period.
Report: value=170 unit=mmHg
